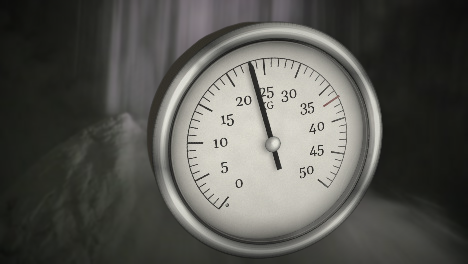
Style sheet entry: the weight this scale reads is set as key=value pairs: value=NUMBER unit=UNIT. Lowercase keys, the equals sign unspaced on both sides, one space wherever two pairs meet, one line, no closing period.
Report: value=23 unit=kg
